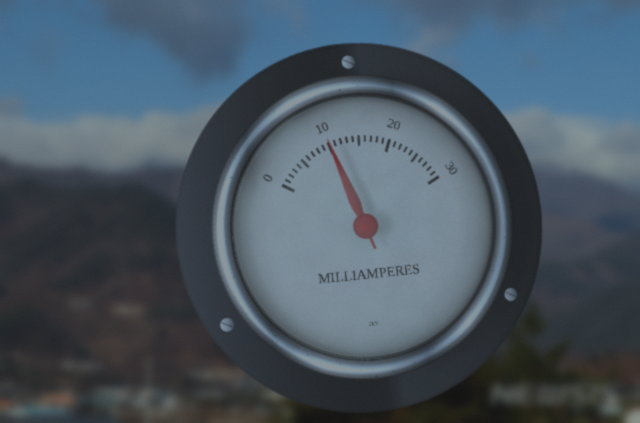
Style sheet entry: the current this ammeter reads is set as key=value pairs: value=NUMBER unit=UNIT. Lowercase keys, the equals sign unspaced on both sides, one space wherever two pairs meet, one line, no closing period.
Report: value=10 unit=mA
